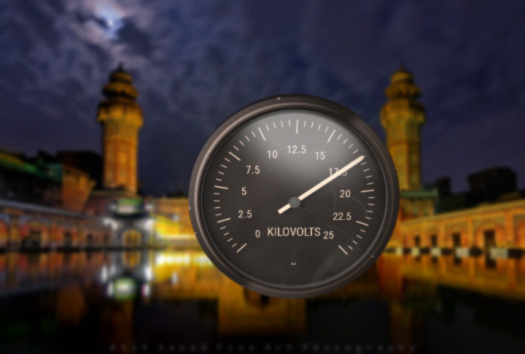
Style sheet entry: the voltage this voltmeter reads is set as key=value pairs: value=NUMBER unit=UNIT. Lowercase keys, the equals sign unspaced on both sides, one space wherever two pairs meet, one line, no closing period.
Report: value=17.5 unit=kV
